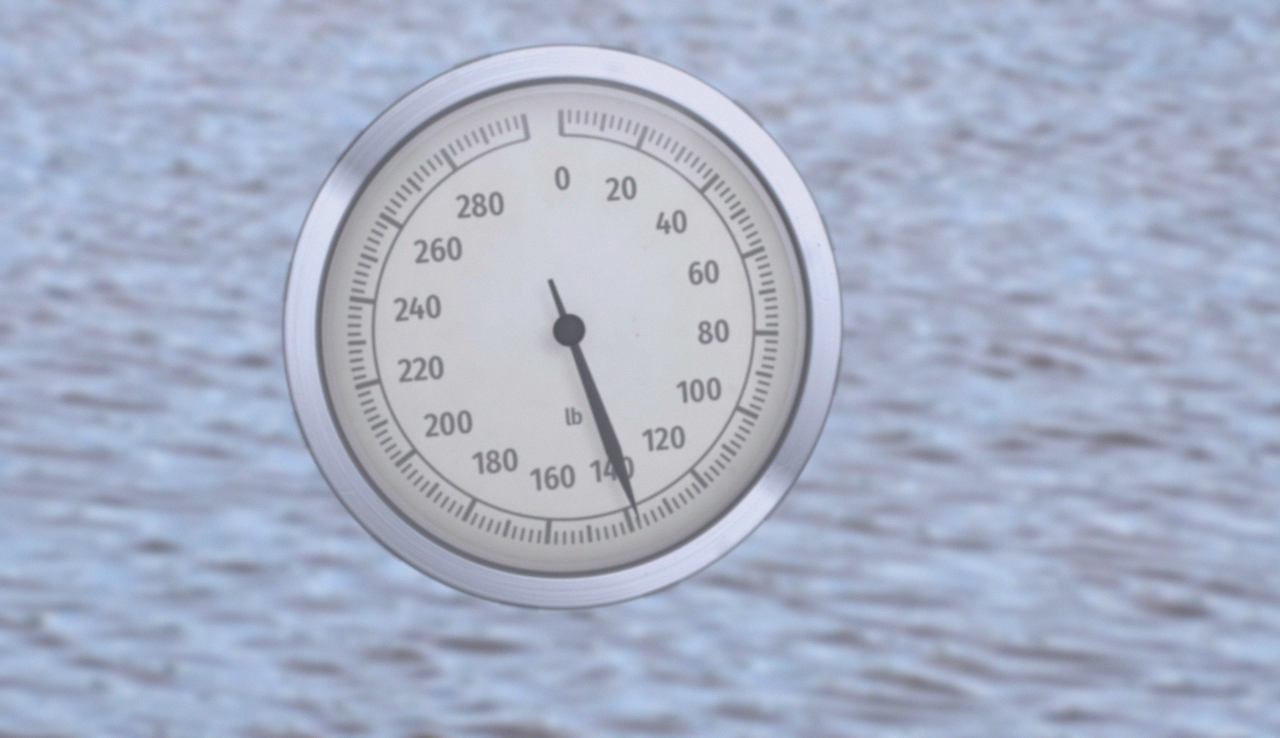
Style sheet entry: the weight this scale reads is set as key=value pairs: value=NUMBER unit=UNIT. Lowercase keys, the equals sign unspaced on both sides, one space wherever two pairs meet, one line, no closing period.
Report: value=138 unit=lb
